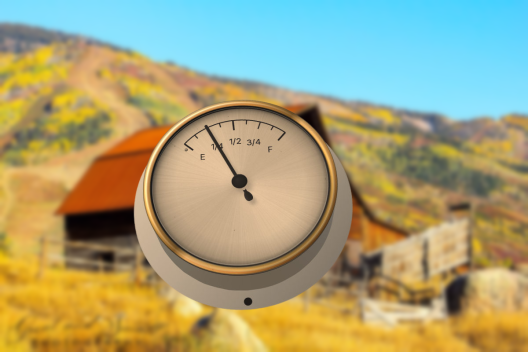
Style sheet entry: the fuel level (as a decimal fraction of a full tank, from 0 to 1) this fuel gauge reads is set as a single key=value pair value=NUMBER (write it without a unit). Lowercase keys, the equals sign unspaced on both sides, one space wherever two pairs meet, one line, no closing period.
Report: value=0.25
